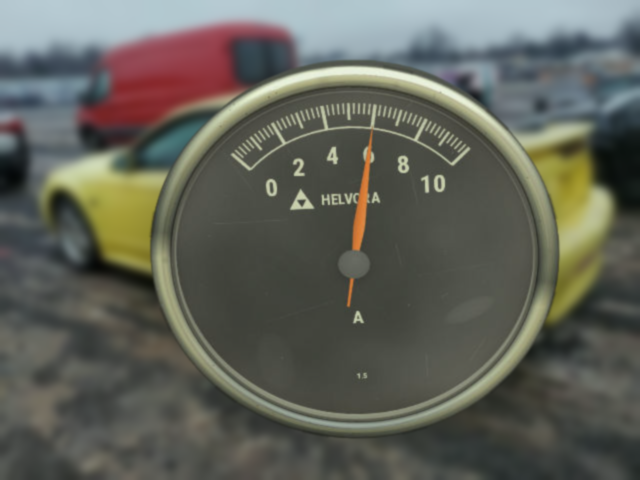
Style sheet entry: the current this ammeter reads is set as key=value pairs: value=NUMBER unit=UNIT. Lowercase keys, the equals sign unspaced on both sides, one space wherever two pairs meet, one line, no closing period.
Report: value=6 unit=A
